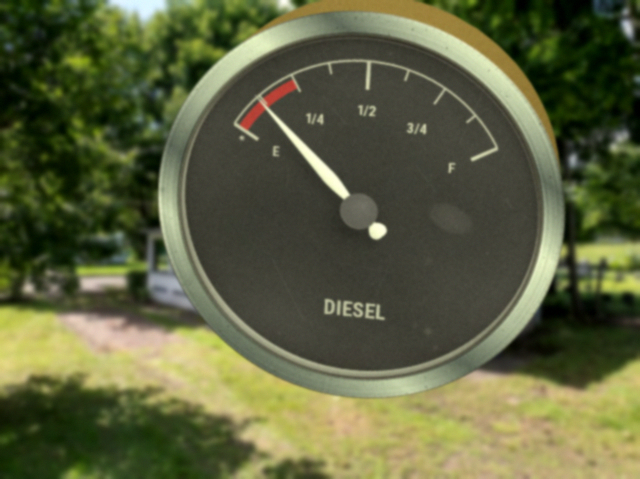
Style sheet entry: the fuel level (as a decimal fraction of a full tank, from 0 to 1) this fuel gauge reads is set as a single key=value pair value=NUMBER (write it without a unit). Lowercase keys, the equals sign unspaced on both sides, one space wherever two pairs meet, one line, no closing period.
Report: value=0.125
